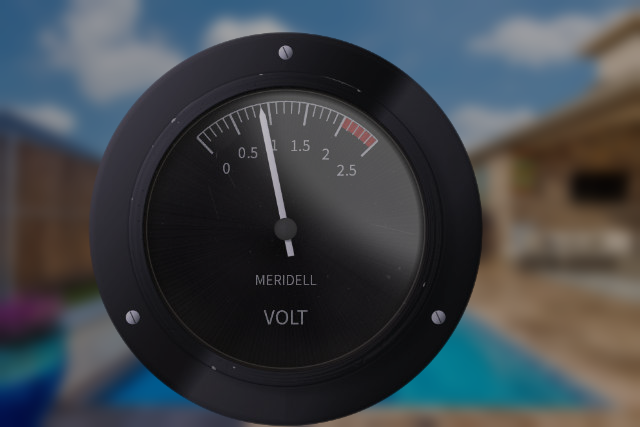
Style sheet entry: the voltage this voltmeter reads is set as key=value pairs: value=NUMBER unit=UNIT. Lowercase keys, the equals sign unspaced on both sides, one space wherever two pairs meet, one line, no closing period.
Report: value=0.9 unit=V
